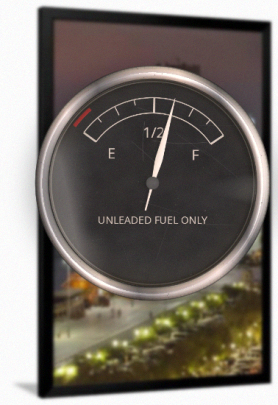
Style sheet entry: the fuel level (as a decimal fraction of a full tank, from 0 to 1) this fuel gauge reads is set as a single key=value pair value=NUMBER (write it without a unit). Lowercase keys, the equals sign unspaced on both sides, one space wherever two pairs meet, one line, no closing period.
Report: value=0.625
